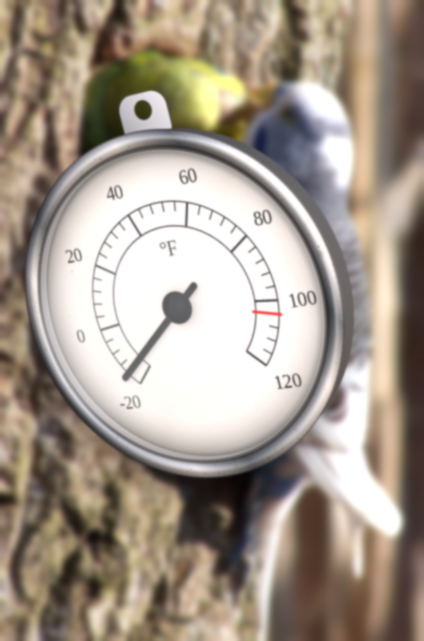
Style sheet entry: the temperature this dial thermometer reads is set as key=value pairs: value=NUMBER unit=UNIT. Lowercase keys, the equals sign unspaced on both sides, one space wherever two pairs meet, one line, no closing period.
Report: value=-16 unit=°F
